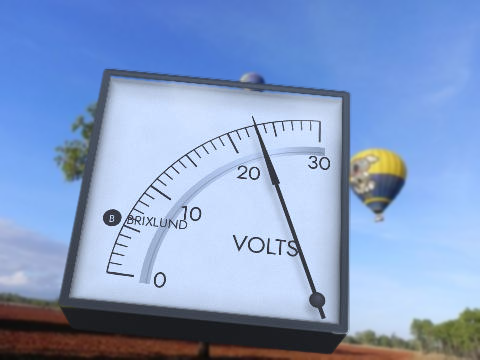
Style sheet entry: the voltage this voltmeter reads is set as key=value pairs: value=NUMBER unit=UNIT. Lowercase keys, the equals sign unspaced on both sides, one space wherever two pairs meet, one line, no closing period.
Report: value=23 unit=V
